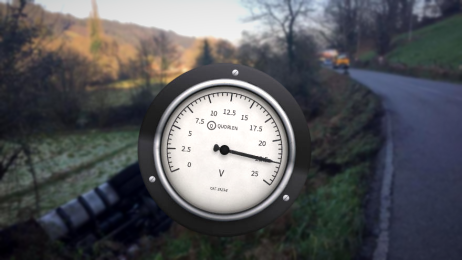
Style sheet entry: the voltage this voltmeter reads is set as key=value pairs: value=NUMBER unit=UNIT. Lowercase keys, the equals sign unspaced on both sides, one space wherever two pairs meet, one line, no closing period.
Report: value=22.5 unit=V
